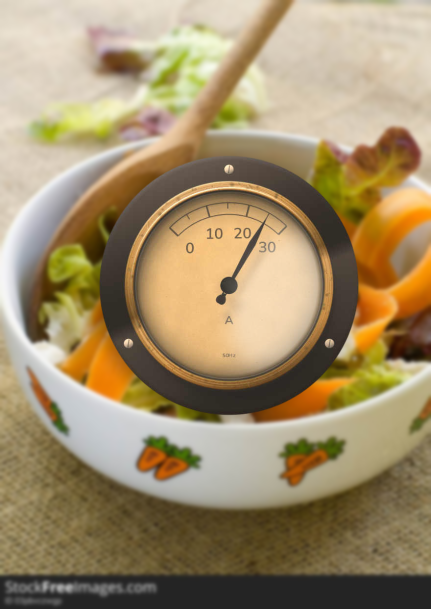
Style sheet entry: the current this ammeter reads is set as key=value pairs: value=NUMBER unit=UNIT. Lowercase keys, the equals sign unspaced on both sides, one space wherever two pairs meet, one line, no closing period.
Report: value=25 unit=A
